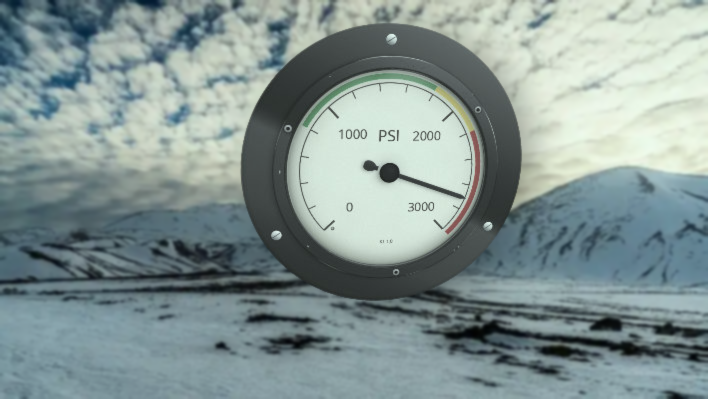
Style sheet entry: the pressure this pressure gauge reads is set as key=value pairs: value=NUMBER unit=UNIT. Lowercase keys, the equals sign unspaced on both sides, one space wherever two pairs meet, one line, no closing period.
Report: value=2700 unit=psi
